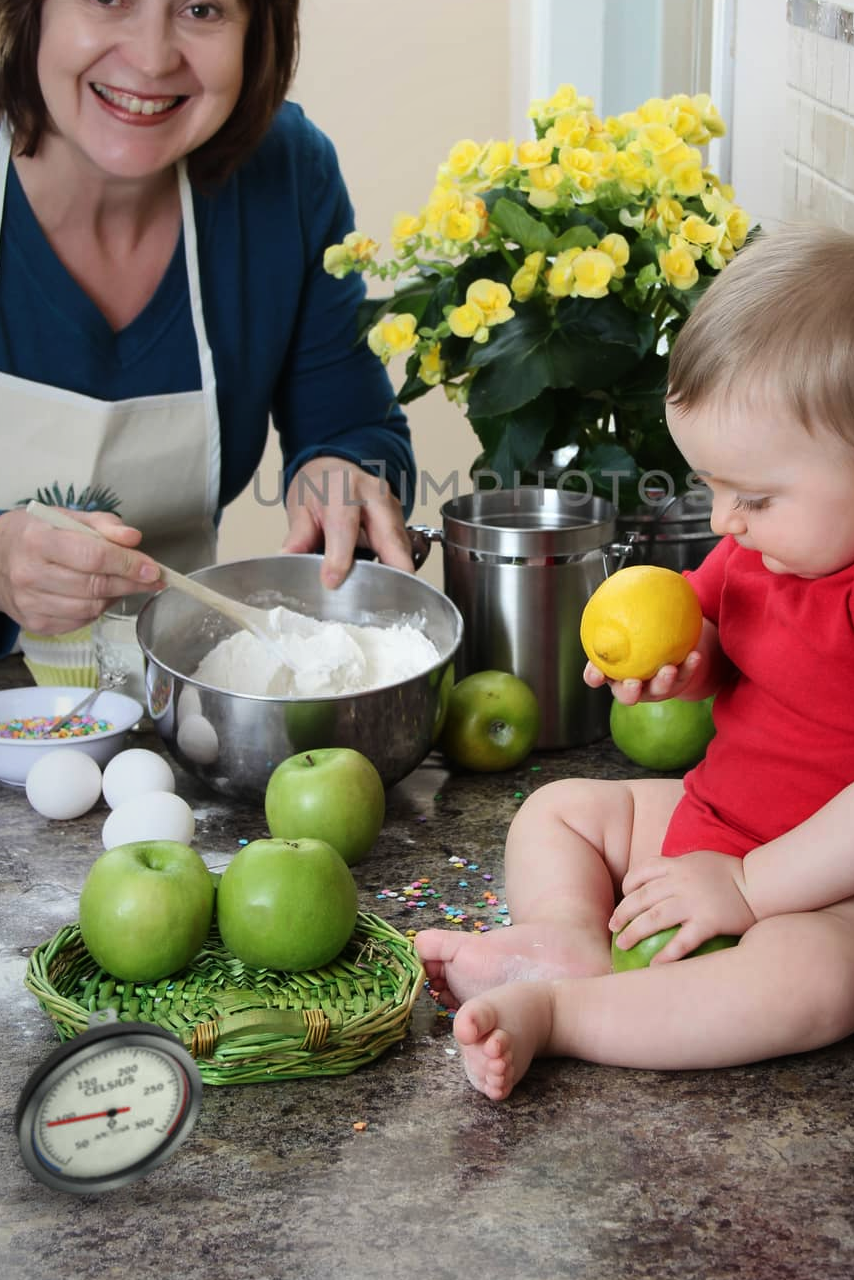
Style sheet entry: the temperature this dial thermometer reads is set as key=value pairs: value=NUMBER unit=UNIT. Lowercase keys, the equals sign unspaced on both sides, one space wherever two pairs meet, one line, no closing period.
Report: value=100 unit=°C
